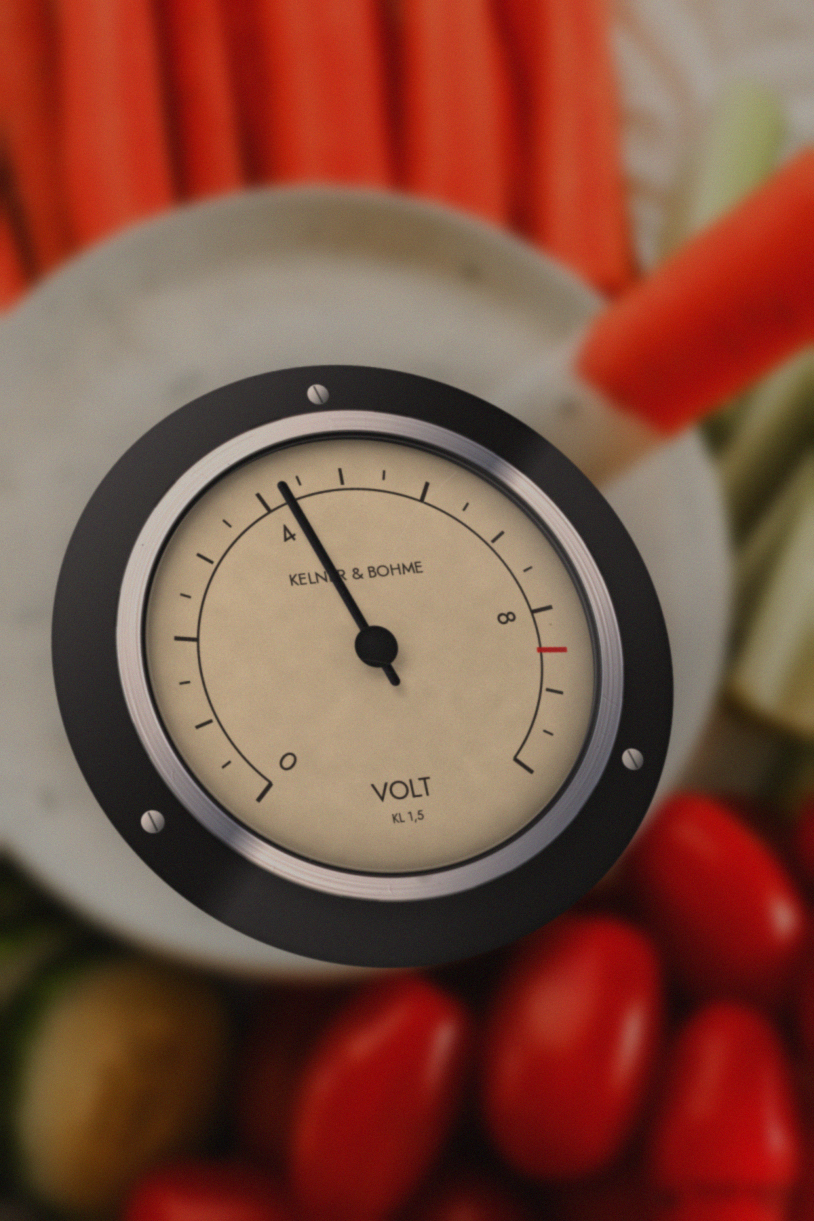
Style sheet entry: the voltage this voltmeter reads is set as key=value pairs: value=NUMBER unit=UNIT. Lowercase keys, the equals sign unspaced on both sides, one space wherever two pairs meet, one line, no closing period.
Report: value=4.25 unit=V
